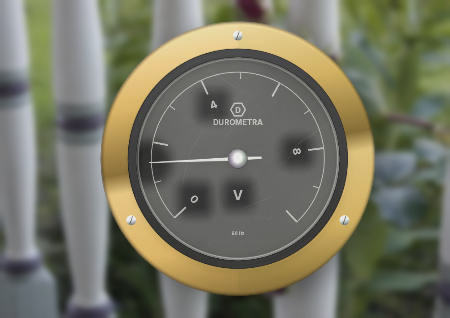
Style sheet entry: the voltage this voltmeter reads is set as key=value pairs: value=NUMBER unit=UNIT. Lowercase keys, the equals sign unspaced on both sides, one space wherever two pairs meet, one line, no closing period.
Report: value=1.5 unit=V
